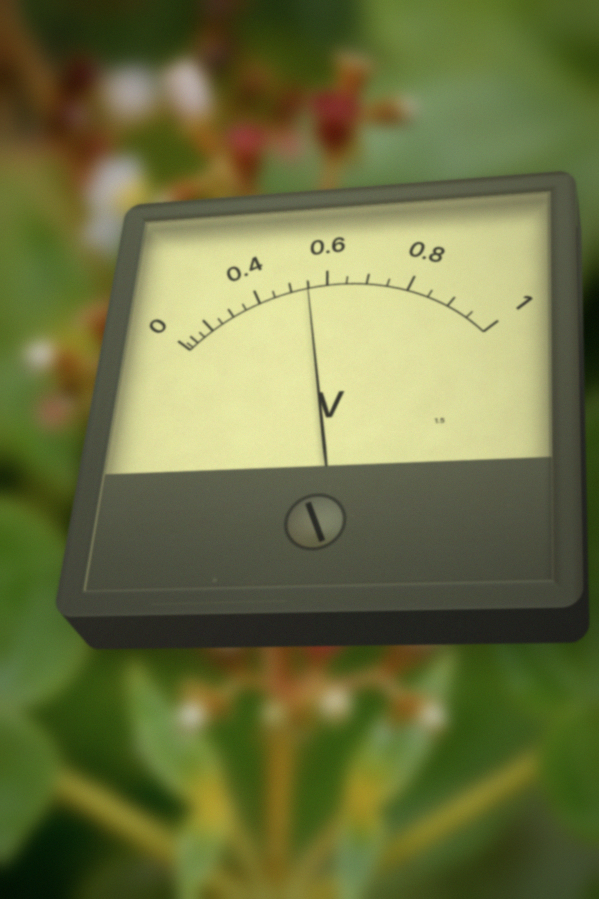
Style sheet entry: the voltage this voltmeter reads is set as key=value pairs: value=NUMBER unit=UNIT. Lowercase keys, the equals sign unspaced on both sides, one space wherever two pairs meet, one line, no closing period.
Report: value=0.55 unit=V
